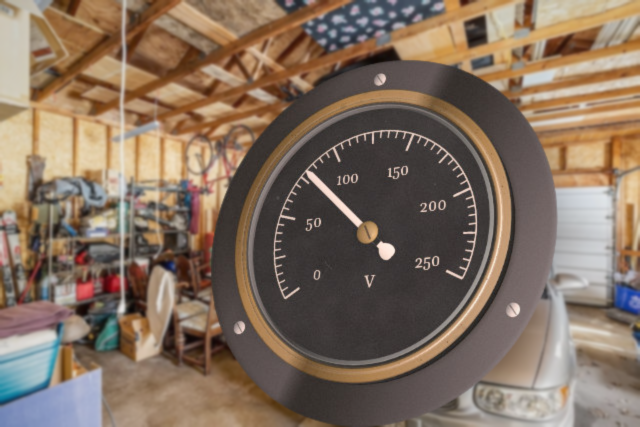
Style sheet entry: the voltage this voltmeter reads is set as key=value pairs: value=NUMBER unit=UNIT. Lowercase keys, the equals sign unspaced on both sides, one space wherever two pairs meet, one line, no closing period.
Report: value=80 unit=V
